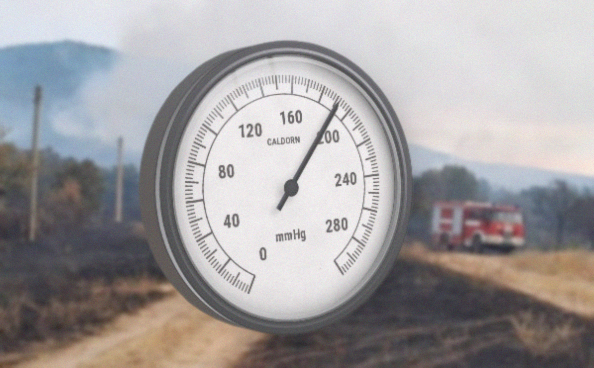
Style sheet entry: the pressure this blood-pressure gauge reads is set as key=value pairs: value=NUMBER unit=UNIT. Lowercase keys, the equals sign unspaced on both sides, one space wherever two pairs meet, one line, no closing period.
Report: value=190 unit=mmHg
